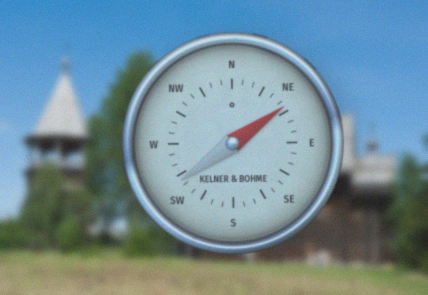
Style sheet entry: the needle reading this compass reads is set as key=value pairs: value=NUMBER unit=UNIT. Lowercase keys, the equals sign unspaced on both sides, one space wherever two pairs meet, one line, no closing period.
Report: value=55 unit=°
